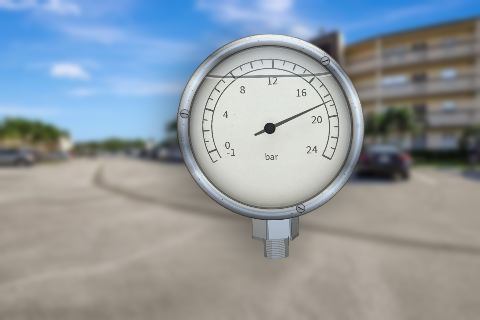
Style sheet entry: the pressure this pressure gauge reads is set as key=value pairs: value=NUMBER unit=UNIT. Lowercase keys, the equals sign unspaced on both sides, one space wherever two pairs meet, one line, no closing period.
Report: value=18.5 unit=bar
